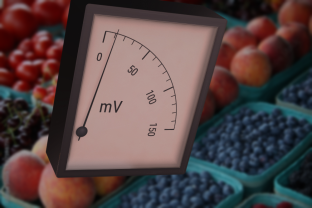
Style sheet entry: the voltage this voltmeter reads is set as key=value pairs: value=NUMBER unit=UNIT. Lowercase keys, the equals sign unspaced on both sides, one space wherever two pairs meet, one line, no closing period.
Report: value=10 unit=mV
